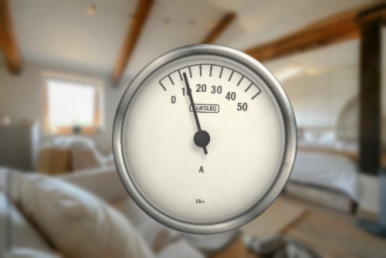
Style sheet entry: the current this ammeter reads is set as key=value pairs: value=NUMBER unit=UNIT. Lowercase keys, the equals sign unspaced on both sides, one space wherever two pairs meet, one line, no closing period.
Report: value=12.5 unit=A
